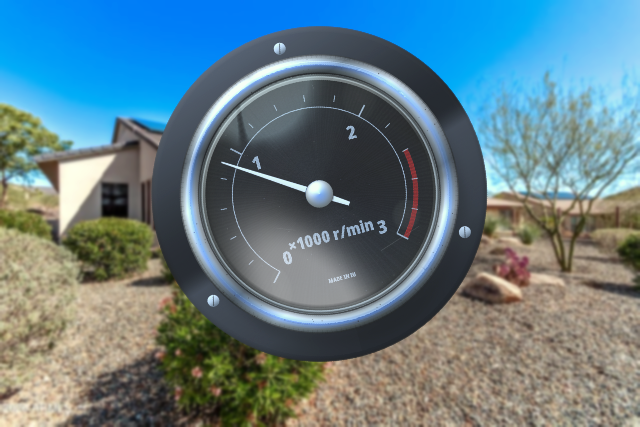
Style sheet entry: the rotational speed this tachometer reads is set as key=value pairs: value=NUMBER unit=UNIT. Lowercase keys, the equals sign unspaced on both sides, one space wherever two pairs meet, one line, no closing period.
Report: value=900 unit=rpm
